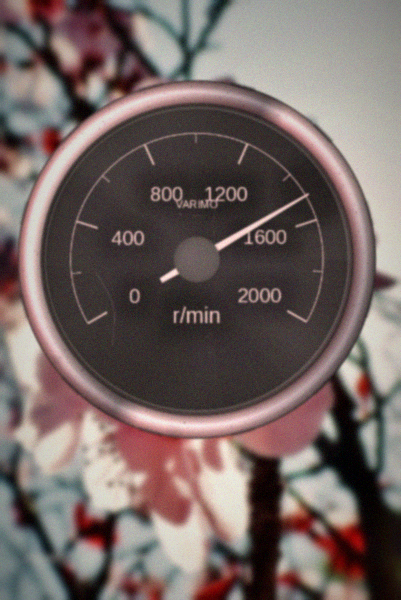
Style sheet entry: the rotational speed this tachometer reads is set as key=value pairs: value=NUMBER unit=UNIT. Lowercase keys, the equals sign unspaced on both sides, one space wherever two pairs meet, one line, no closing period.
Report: value=1500 unit=rpm
